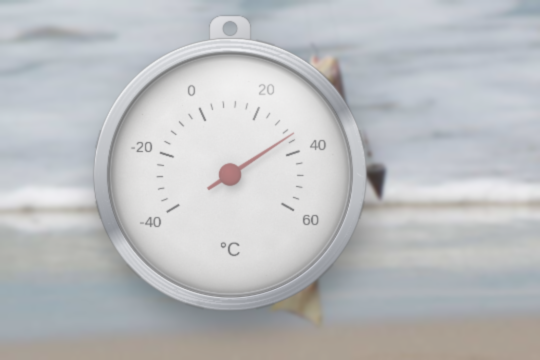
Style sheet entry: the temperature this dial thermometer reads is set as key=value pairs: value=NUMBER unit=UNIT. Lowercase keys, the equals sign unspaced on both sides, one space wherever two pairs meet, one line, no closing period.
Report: value=34 unit=°C
